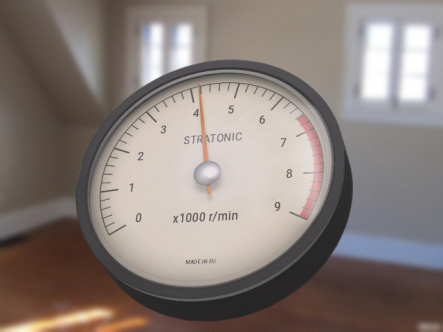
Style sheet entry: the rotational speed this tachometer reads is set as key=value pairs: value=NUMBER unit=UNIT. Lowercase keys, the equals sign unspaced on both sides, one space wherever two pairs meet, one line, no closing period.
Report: value=4200 unit=rpm
